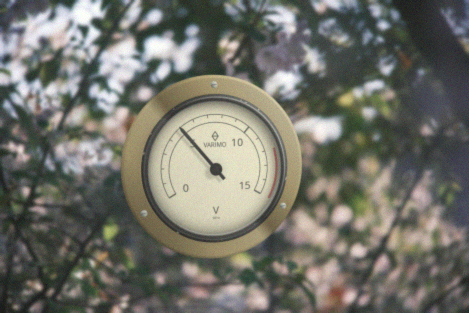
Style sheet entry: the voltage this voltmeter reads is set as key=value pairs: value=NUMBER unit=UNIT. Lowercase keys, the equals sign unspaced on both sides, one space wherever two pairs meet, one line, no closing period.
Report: value=5 unit=V
